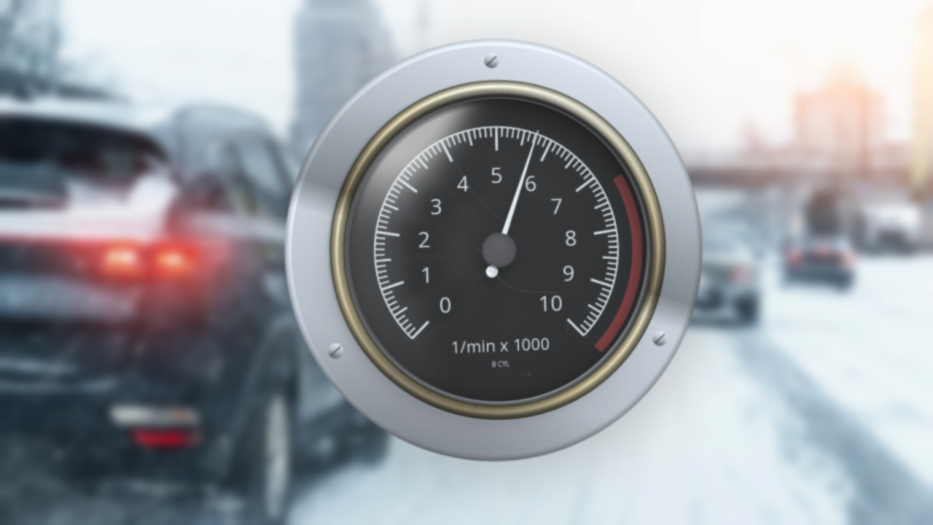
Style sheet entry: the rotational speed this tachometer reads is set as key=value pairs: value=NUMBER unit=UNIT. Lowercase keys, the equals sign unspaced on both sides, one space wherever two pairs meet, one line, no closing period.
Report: value=5700 unit=rpm
